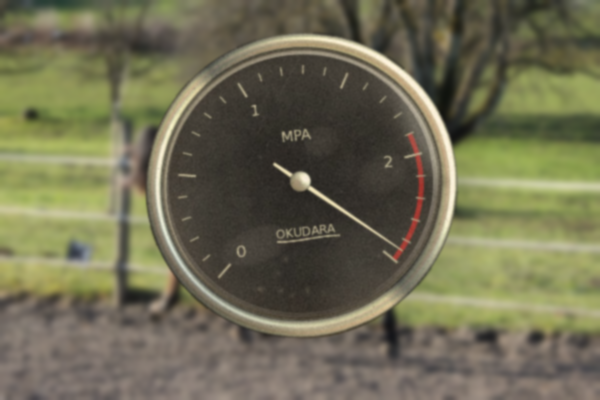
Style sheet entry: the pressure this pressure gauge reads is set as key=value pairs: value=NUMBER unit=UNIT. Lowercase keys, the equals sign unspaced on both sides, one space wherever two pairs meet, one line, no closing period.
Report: value=2.45 unit=MPa
